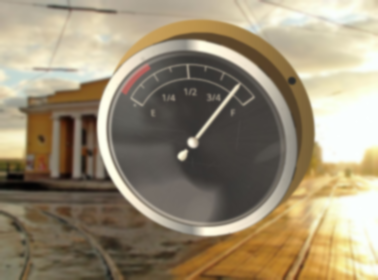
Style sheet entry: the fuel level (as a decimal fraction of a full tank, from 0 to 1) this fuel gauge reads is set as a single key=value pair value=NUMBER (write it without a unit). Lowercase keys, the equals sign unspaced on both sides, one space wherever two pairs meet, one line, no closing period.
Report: value=0.875
